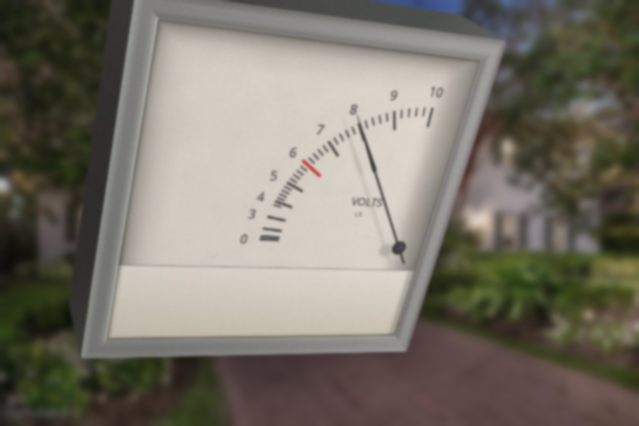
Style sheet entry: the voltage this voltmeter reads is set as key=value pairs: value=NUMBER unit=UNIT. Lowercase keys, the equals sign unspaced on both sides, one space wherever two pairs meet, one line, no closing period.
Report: value=8 unit=V
